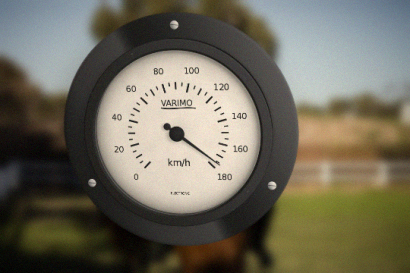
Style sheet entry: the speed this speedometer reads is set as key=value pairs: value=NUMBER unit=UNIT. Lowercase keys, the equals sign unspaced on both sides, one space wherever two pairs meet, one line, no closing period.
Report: value=175 unit=km/h
